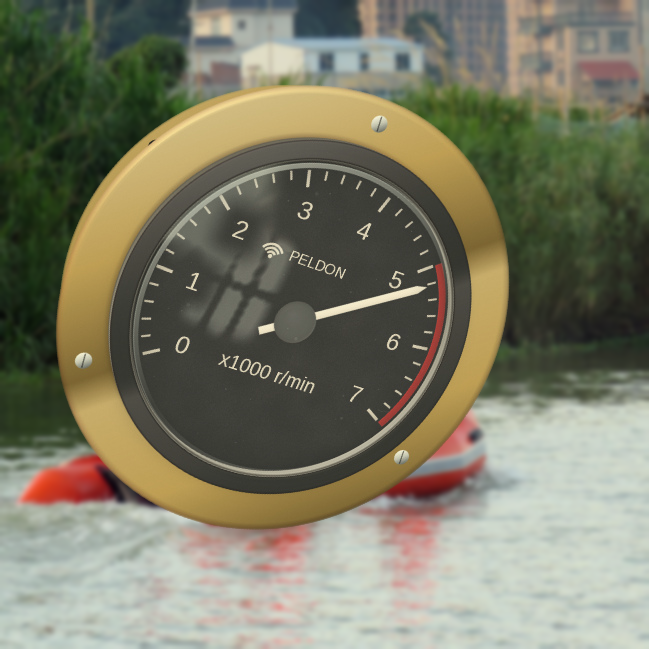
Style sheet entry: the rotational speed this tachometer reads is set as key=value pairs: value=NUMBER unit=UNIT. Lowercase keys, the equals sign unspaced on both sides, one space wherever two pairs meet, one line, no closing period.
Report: value=5200 unit=rpm
